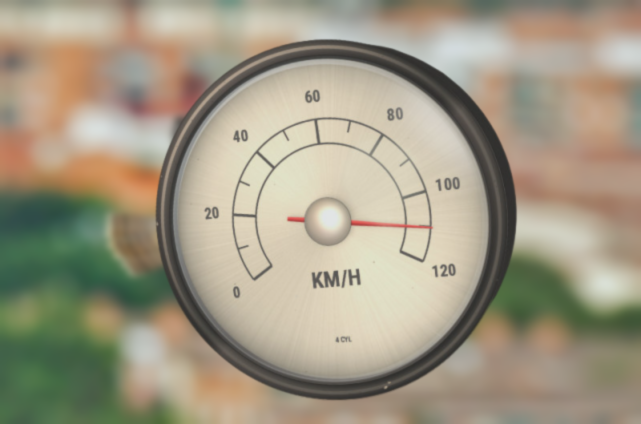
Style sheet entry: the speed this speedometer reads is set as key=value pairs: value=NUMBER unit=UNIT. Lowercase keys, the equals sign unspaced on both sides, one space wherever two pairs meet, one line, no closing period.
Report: value=110 unit=km/h
